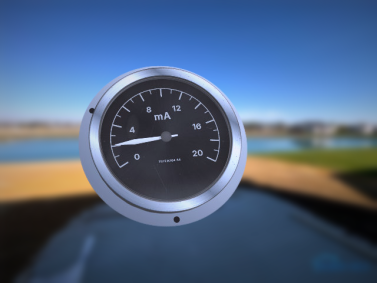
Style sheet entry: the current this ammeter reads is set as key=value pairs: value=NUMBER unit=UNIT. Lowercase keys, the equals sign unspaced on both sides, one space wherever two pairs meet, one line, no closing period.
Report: value=2 unit=mA
